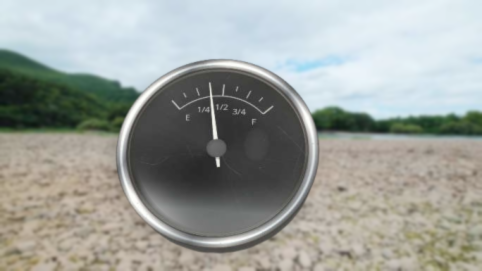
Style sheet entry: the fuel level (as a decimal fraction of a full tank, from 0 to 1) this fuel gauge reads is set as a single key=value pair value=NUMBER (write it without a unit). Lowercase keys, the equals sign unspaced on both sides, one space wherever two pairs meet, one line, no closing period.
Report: value=0.375
